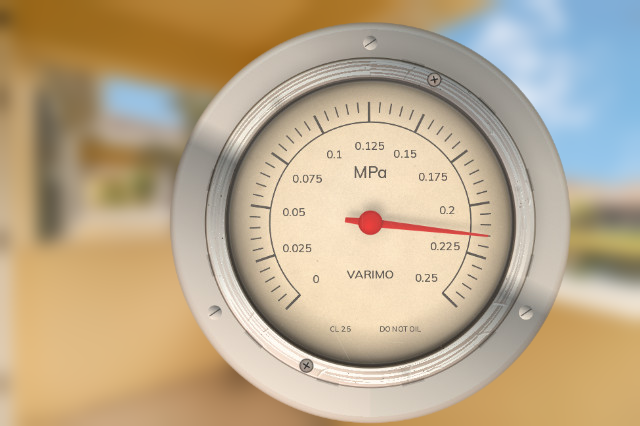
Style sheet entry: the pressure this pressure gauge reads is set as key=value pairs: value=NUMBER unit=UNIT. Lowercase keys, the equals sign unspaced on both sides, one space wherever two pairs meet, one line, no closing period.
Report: value=0.215 unit=MPa
